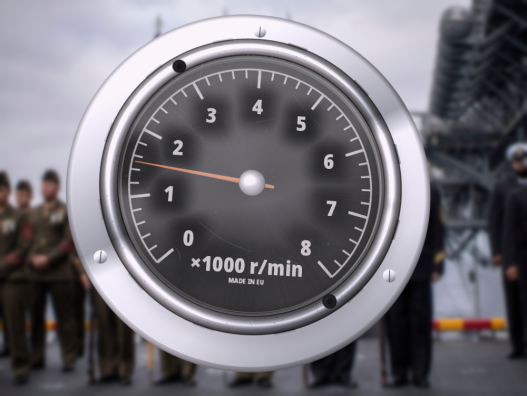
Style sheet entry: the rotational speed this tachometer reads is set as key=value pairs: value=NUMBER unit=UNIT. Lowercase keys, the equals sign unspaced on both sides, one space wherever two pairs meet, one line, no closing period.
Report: value=1500 unit=rpm
